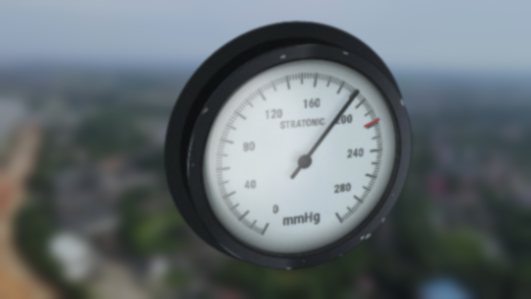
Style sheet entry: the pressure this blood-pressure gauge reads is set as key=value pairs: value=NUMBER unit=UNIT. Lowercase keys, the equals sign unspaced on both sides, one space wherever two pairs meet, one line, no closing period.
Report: value=190 unit=mmHg
